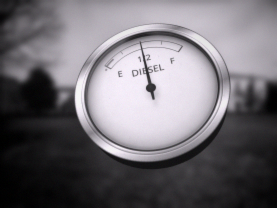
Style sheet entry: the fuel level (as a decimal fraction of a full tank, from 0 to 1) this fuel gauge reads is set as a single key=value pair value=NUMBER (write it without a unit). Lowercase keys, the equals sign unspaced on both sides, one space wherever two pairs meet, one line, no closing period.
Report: value=0.5
